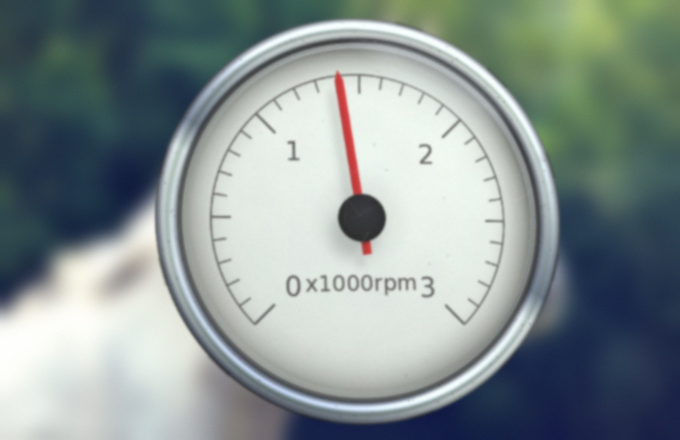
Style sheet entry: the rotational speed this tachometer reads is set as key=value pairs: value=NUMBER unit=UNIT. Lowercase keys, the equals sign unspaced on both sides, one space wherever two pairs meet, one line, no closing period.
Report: value=1400 unit=rpm
